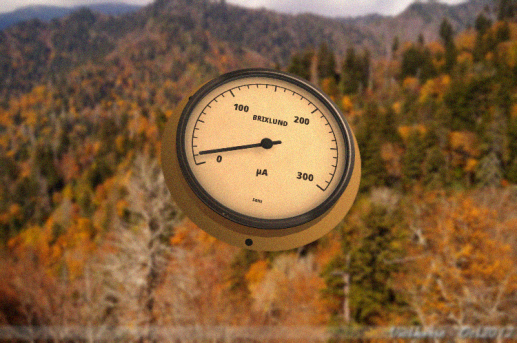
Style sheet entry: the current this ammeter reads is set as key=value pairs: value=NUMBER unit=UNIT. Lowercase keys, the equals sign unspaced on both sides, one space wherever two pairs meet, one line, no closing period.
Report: value=10 unit=µA
